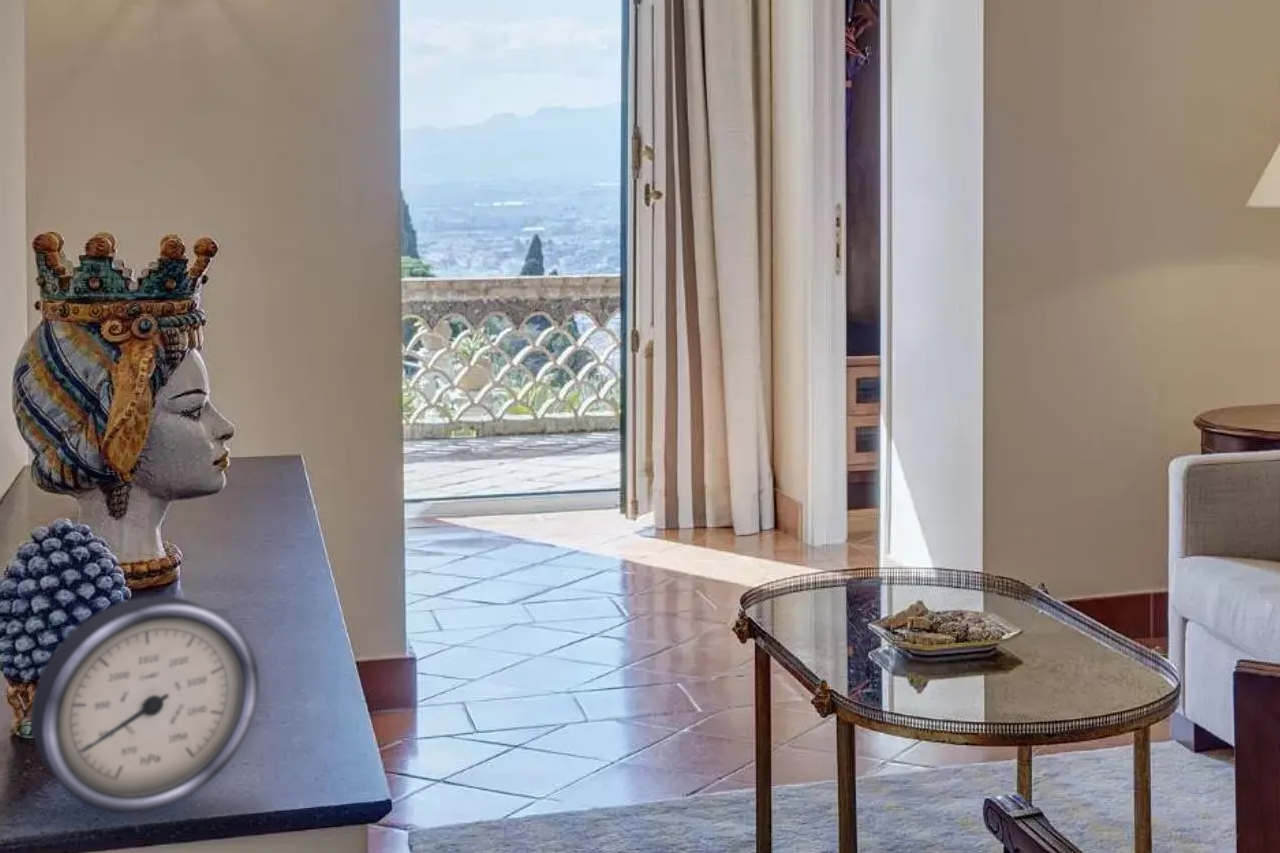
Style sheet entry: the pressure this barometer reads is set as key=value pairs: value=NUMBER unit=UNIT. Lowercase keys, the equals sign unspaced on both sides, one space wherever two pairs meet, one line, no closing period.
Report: value=980 unit=hPa
